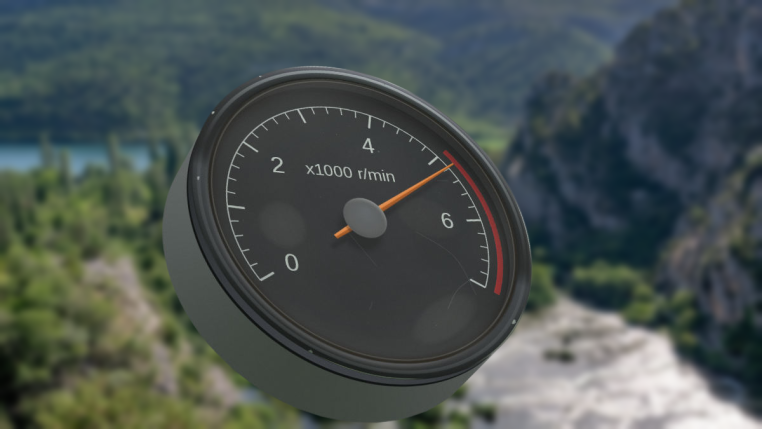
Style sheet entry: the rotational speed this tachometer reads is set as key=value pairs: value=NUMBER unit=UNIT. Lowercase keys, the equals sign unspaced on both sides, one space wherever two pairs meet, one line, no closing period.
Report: value=5200 unit=rpm
